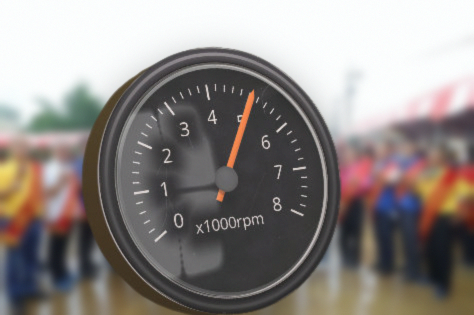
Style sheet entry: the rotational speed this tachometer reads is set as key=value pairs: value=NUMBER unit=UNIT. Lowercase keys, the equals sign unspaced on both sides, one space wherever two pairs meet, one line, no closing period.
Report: value=5000 unit=rpm
